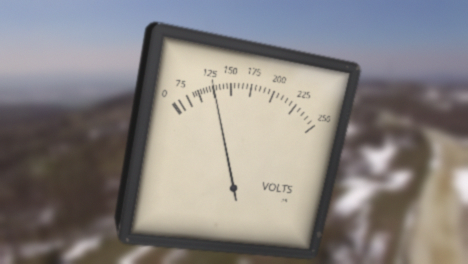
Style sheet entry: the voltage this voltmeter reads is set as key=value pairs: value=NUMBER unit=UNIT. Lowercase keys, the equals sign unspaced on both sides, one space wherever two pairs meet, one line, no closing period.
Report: value=125 unit=V
